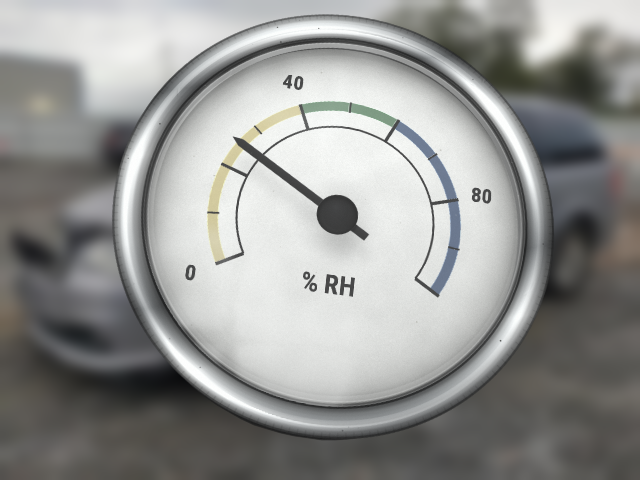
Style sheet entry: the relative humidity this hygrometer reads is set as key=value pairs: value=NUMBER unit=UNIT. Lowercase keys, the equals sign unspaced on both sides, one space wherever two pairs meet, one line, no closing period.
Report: value=25 unit=%
